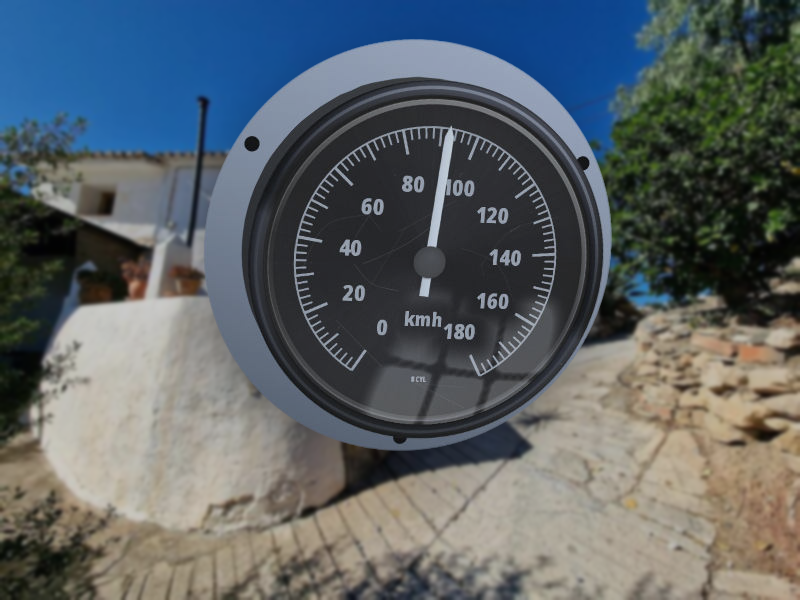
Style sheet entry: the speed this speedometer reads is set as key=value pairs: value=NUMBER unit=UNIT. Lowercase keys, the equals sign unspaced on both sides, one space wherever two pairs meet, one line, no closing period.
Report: value=92 unit=km/h
